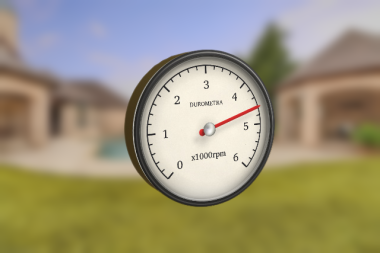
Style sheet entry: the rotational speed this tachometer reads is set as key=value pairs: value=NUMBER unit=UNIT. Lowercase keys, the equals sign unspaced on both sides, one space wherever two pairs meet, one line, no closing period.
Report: value=4600 unit=rpm
